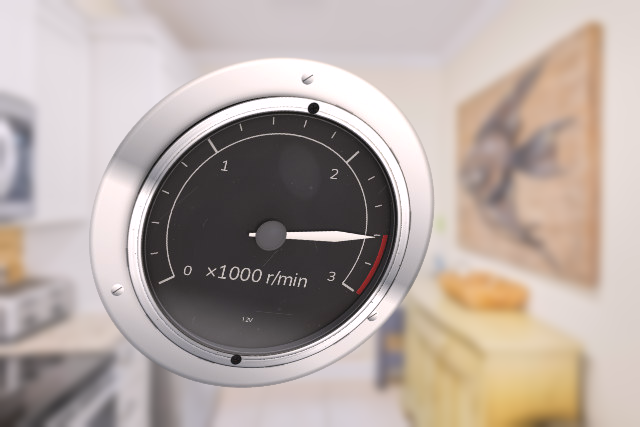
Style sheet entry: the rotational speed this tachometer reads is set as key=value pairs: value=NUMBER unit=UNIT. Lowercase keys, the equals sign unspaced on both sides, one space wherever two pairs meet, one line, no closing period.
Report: value=2600 unit=rpm
